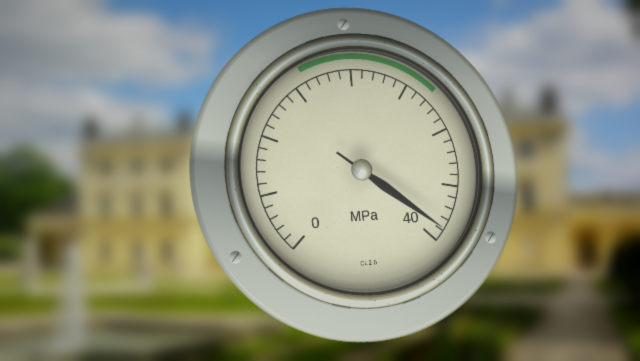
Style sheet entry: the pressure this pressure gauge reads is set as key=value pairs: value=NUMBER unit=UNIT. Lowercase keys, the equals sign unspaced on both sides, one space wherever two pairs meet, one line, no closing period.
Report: value=39 unit=MPa
